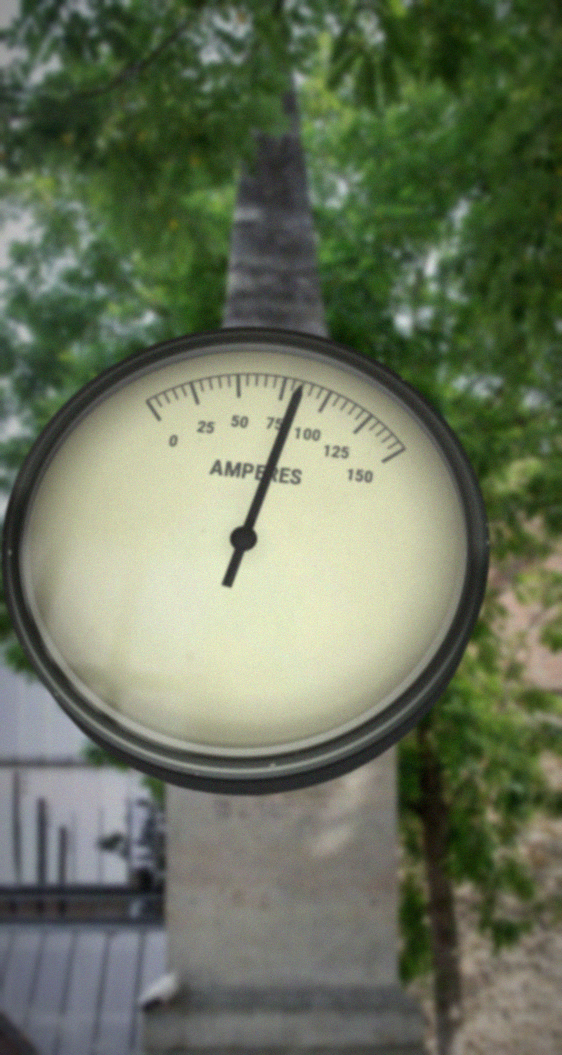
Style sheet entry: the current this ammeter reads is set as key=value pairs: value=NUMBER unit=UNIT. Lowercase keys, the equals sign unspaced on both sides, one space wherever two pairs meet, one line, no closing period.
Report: value=85 unit=A
